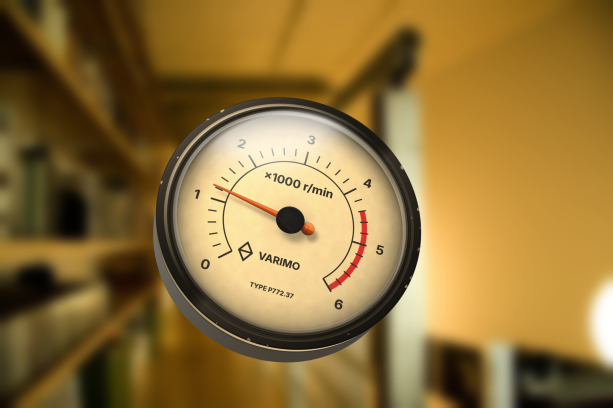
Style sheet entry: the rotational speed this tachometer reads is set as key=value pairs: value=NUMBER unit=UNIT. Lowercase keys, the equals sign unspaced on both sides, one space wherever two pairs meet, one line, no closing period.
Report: value=1200 unit=rpm
